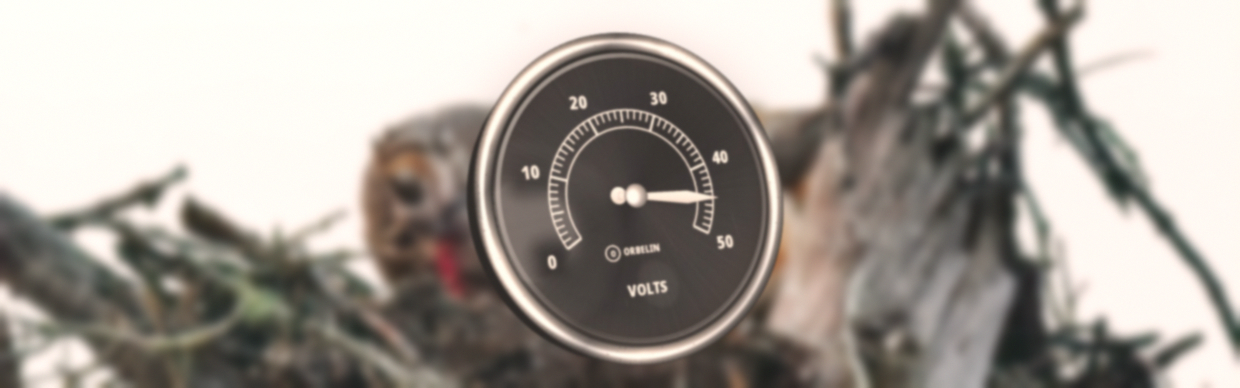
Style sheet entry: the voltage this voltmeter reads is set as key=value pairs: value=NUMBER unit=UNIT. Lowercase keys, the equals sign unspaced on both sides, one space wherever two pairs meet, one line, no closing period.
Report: value=45 unit=V
